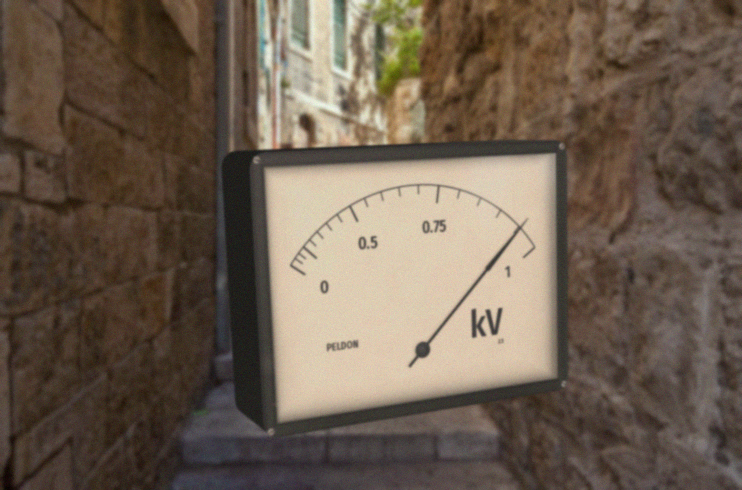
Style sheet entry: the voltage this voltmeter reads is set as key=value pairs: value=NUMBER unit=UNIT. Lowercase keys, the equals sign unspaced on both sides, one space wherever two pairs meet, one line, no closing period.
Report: value=0.95 unit=kV
